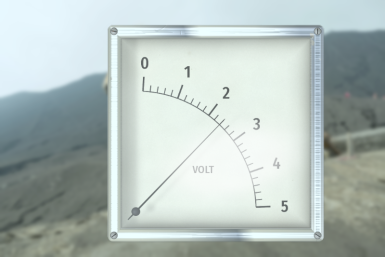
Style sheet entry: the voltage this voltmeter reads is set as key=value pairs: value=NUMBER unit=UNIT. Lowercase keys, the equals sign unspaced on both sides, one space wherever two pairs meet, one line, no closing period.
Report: value=2.4 unit=V
